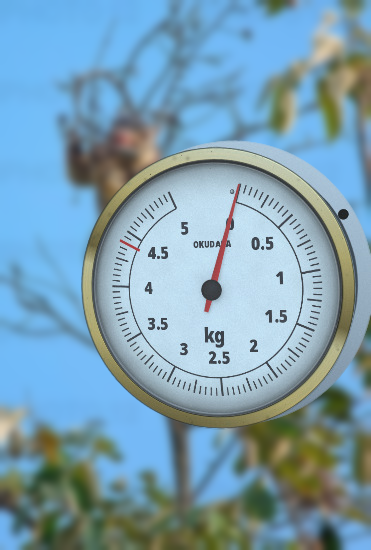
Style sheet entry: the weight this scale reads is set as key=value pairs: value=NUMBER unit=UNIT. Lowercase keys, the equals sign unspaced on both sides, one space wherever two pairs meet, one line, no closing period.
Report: value=0 unit=kg
